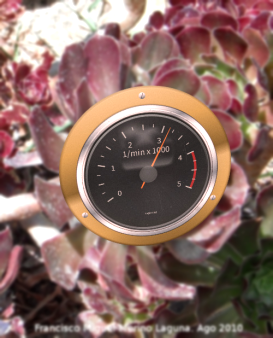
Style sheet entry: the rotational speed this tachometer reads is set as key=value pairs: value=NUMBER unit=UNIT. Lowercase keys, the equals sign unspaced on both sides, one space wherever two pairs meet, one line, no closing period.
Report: value=3125 unit=rpm
